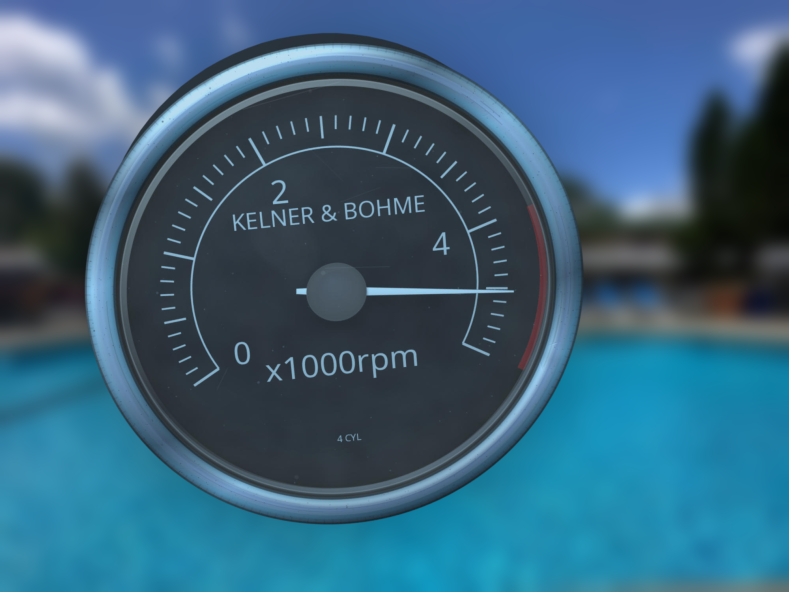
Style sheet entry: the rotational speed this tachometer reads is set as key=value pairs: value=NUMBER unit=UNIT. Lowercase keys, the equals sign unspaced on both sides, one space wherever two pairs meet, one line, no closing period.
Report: value=4500 unit=rpm
